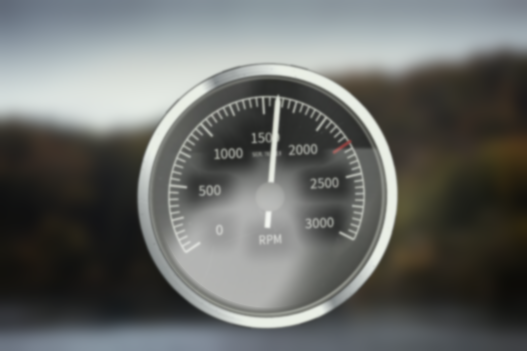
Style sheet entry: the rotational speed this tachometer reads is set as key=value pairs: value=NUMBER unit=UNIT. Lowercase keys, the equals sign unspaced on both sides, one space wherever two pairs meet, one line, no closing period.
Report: value=1600 unit=rpm
